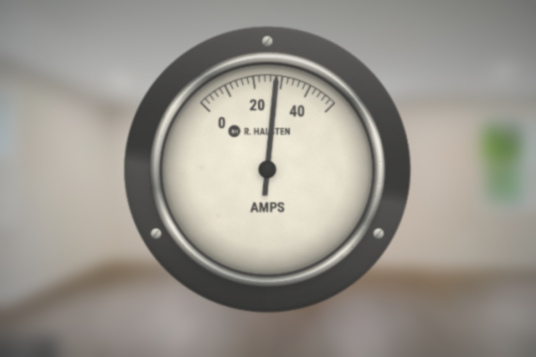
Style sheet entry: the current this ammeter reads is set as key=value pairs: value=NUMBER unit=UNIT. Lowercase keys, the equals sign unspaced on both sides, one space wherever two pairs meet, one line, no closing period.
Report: value=28 unit=A
